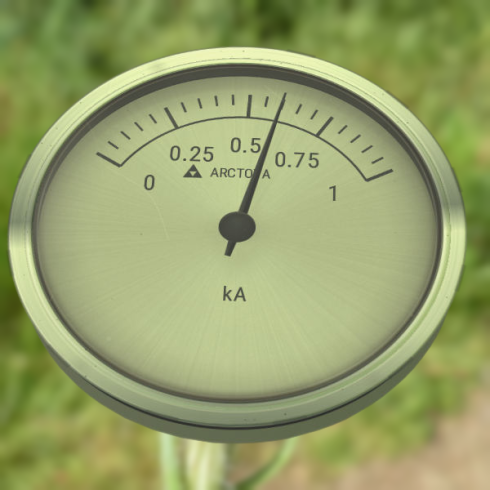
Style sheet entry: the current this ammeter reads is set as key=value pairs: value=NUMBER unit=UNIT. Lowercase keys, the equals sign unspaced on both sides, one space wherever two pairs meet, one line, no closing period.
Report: value=0.6 unit=kA
